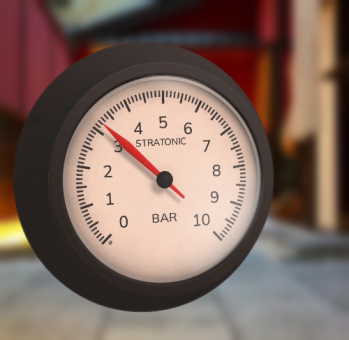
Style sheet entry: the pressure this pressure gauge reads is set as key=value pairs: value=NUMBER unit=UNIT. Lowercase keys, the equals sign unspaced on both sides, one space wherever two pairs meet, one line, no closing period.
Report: value=3.2 unit=bar
